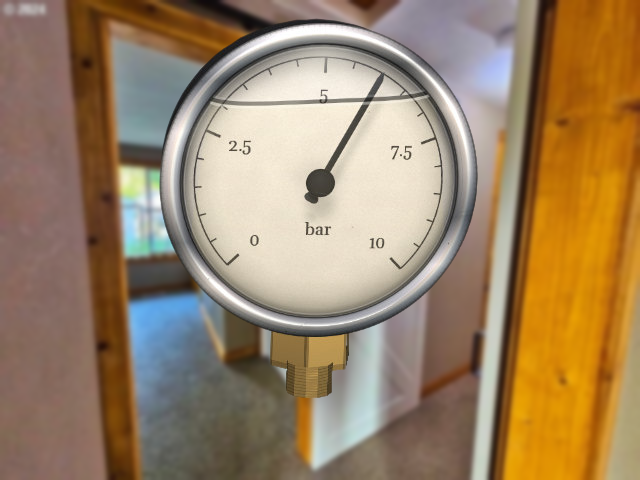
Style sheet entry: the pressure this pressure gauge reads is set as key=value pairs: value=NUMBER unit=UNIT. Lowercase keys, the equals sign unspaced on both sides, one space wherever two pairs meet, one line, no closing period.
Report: value=6 unit=bar
